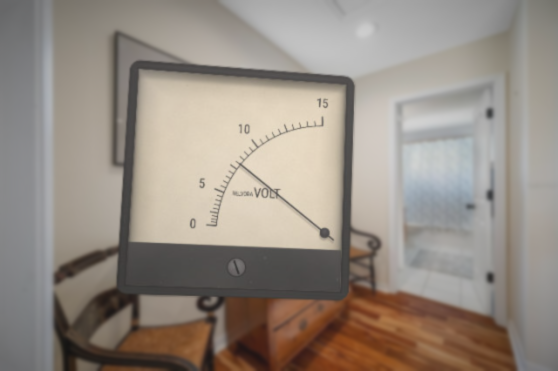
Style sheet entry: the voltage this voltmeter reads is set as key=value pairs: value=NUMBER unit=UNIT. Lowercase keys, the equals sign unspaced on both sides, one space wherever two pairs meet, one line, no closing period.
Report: value=8 unit=V
